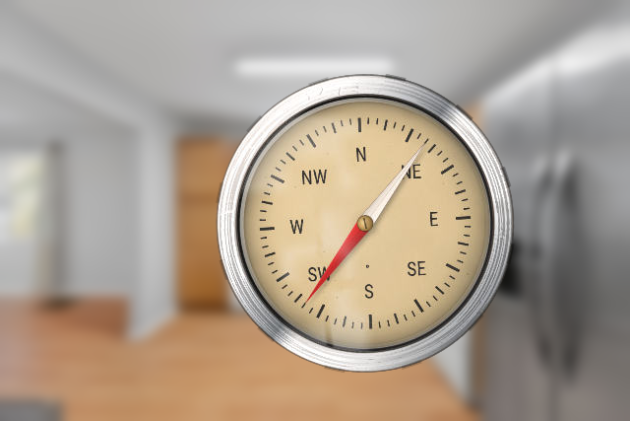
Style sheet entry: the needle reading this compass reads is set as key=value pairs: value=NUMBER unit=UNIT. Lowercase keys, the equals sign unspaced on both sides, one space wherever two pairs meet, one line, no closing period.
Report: value=220 unit=°
